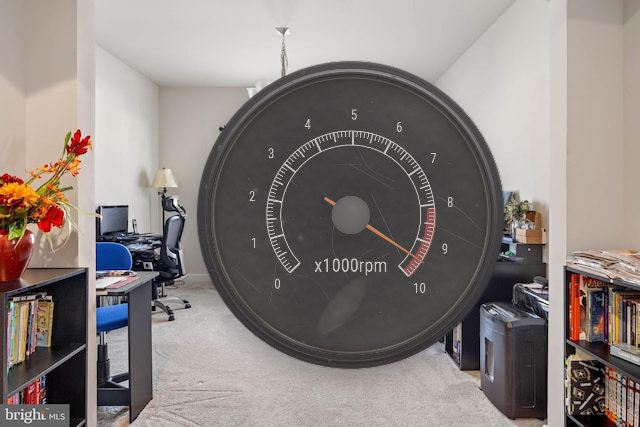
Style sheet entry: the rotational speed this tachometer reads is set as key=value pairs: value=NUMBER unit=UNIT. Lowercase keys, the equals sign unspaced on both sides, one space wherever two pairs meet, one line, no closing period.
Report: value=9500 unit=rpm
